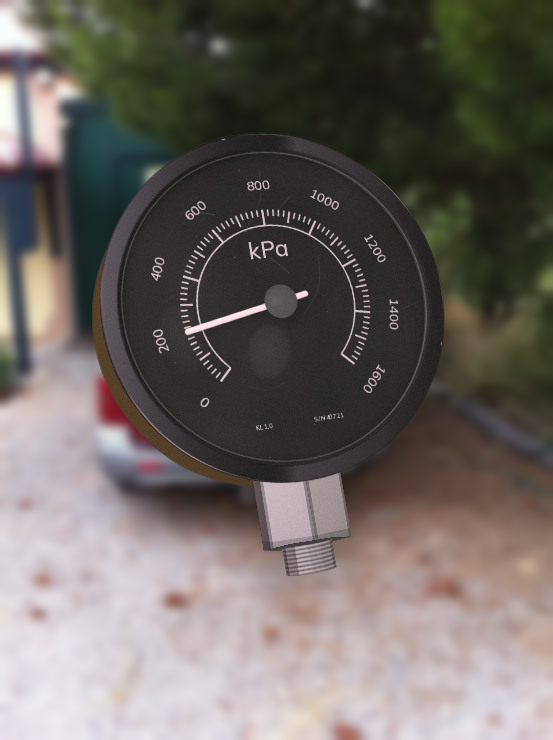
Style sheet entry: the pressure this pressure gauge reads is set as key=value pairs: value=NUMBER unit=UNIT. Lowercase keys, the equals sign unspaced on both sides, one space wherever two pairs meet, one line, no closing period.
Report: value=200 unit=kPa
